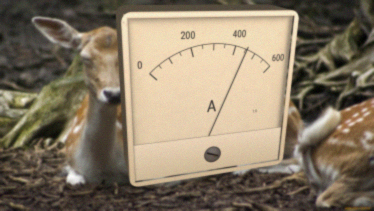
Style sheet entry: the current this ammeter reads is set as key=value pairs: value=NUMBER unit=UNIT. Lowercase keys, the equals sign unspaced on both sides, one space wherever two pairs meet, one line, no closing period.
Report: value=450 unit=A
